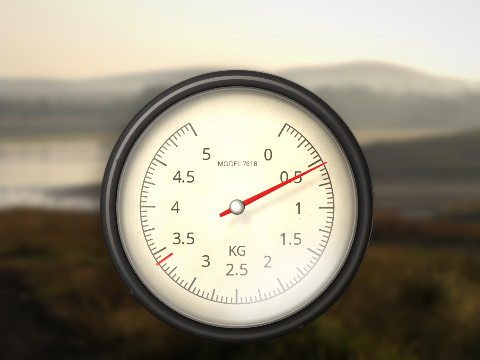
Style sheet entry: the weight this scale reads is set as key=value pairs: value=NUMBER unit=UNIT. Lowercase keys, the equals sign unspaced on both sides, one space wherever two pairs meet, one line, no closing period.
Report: value=0.55 unit=kg
